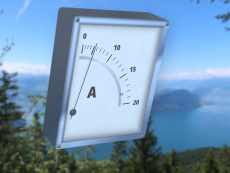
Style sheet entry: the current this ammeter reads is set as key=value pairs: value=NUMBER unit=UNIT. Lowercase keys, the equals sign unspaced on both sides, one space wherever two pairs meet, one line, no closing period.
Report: value=5 unit=A
